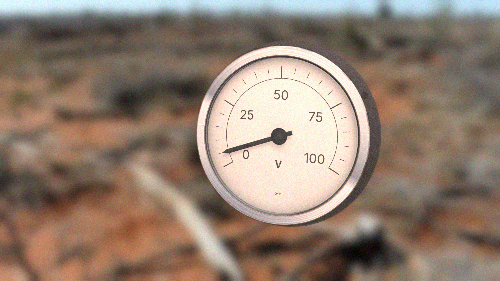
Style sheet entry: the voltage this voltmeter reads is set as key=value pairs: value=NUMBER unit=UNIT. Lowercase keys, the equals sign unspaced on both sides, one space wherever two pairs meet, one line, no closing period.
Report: value=5 unit=V
